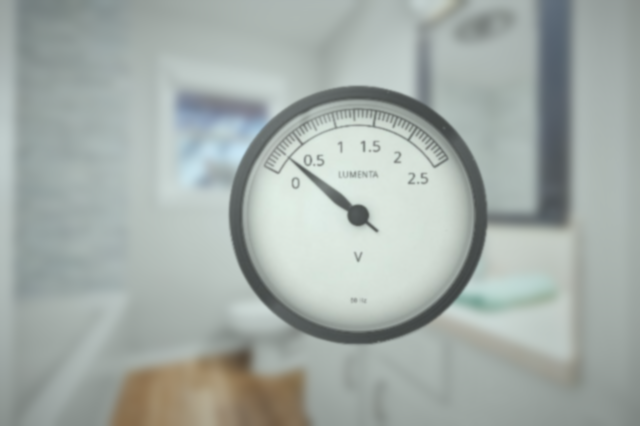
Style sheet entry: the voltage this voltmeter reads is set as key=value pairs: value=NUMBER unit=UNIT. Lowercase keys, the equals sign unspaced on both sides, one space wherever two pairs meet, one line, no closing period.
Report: value=0.25 unit=V
